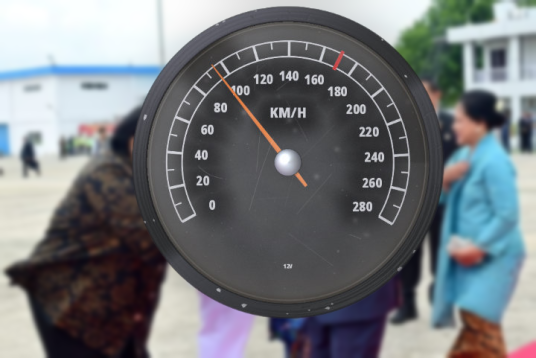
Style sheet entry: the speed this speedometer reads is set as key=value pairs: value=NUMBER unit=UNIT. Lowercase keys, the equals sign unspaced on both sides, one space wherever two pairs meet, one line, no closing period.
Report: value=95 unit=km/h
